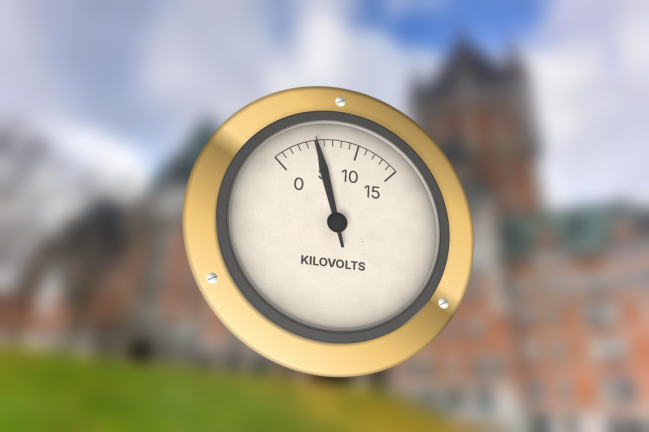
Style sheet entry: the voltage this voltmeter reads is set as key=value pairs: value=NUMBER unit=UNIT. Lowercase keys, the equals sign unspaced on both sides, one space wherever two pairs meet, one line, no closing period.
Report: value=5 unit=kV
